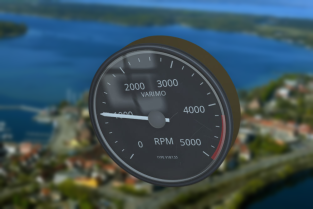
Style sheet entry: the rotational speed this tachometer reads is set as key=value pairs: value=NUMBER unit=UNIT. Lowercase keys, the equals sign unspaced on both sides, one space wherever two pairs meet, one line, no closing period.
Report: value=1000 unit=rpm
